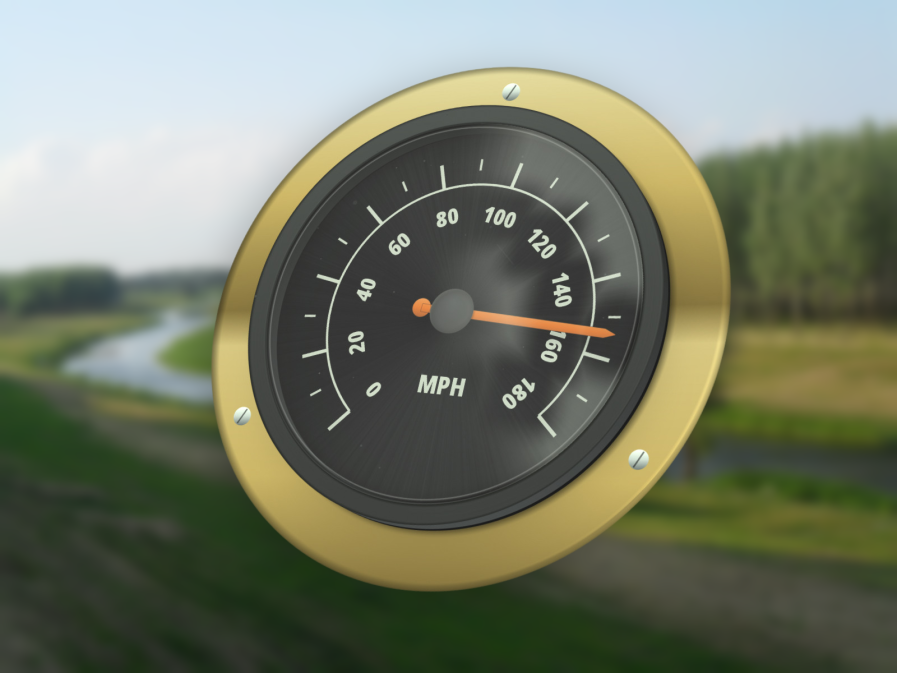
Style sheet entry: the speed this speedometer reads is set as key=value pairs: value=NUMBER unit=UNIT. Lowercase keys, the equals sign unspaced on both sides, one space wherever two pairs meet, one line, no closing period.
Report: value=155 unit=mph
